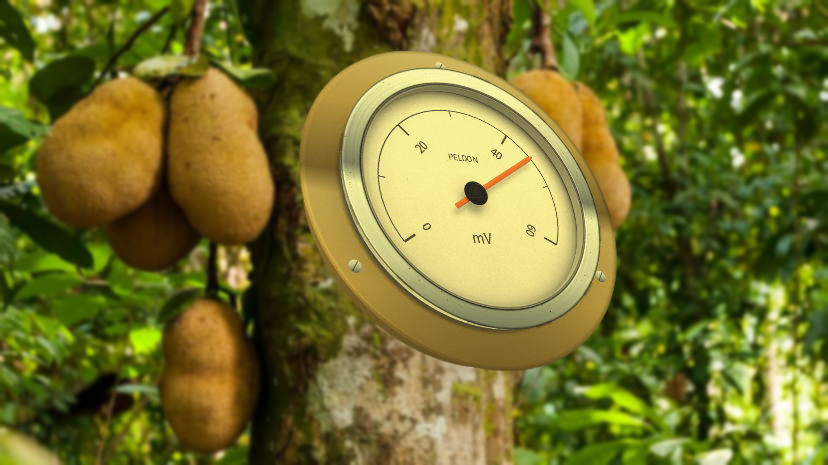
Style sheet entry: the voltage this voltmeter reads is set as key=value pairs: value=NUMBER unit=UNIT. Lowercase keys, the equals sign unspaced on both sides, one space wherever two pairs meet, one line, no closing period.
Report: value=45 unit=mV
